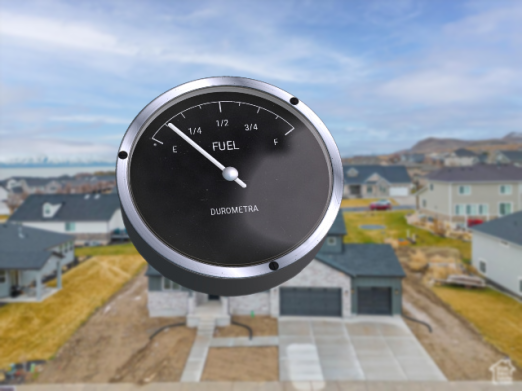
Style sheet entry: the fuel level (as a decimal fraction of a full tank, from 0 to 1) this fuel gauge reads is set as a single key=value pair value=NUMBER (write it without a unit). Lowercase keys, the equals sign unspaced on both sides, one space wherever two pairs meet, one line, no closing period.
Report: value=0.125
